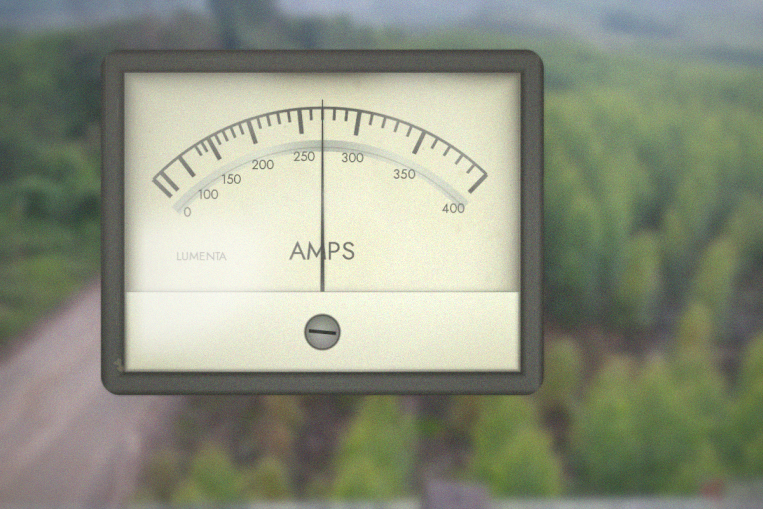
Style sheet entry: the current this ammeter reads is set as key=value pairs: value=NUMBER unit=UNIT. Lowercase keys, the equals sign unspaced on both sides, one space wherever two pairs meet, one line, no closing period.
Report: value=270 unit=A
